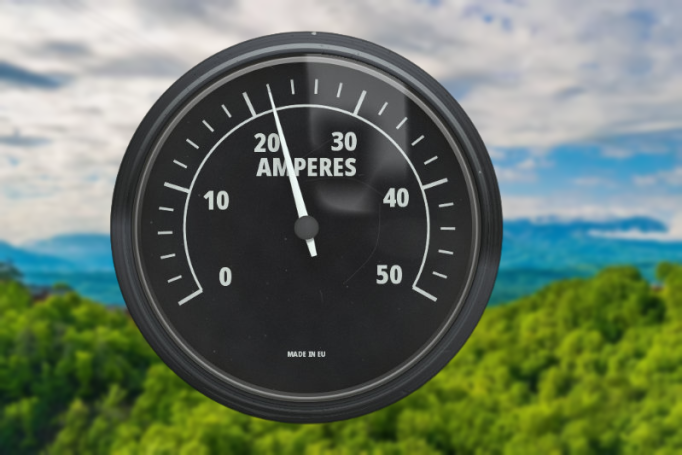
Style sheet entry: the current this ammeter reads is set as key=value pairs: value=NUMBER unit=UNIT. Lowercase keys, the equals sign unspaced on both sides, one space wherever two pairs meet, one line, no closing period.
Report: value=22 unit=A
